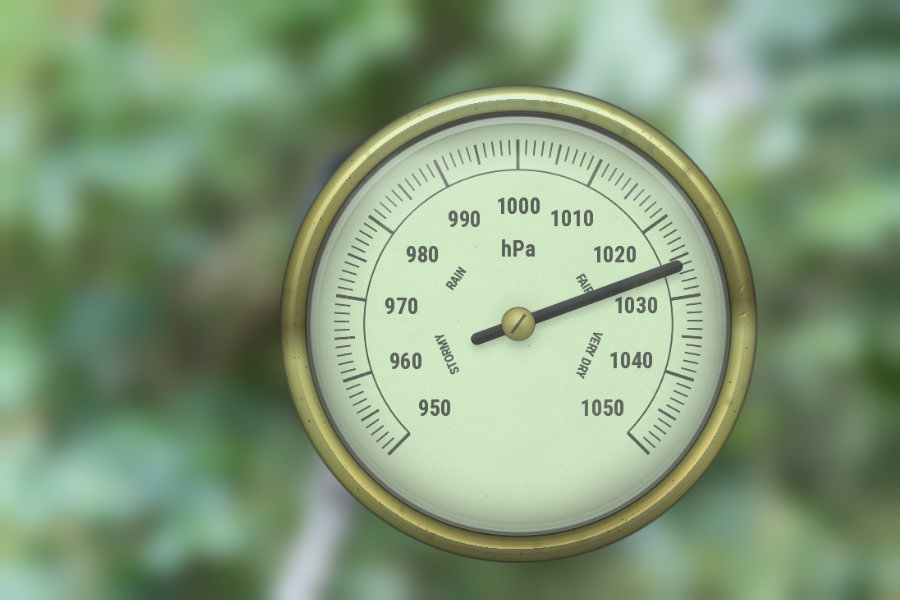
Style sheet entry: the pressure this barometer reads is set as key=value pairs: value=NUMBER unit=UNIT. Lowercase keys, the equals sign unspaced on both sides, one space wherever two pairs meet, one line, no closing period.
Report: value=1026 unit=hPa
